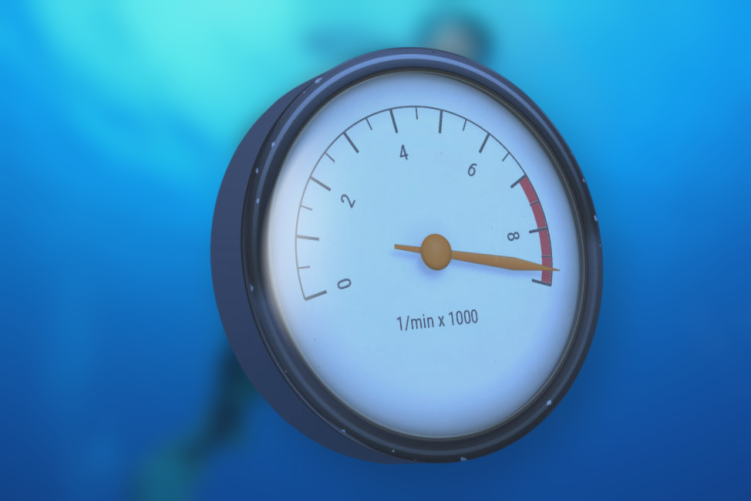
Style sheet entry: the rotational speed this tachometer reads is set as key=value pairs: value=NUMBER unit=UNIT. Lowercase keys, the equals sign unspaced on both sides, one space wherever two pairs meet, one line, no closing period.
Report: value=8750 unit=rpm
